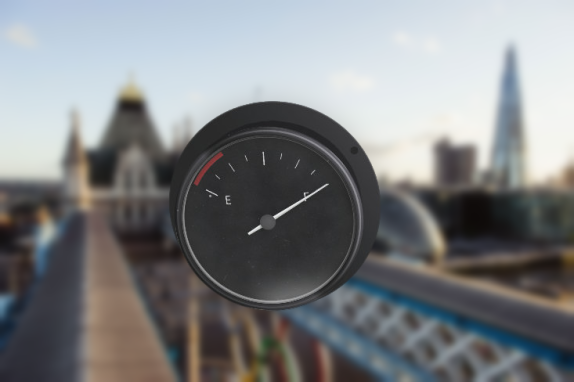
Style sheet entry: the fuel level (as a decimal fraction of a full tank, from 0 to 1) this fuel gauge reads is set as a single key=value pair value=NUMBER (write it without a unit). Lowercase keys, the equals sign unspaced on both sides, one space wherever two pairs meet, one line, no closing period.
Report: value=1
